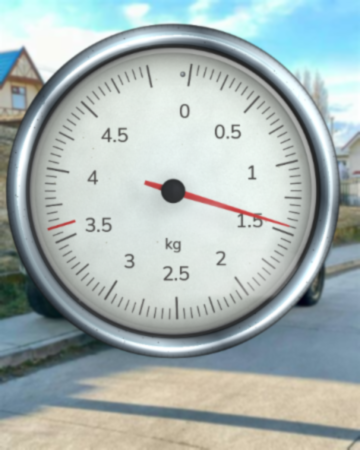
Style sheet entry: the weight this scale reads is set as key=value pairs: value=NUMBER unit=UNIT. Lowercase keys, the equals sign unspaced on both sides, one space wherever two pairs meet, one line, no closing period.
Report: value=1.45 unit=kg
